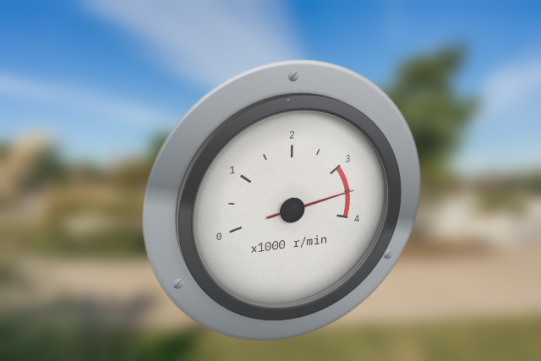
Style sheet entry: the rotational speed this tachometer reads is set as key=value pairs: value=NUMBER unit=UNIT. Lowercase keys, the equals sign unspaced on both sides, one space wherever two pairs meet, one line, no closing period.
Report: value=3500 unit=rpm
